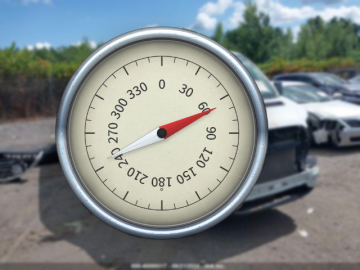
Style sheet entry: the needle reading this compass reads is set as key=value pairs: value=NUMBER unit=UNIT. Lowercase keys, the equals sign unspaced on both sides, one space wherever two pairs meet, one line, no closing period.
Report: value=65 unit=°
